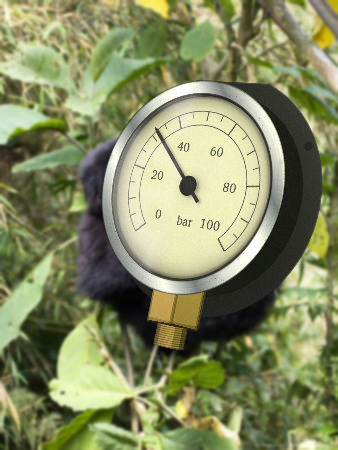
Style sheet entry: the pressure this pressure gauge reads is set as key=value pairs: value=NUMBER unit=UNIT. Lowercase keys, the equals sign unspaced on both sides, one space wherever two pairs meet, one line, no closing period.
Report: value=32.5 unit=bar
